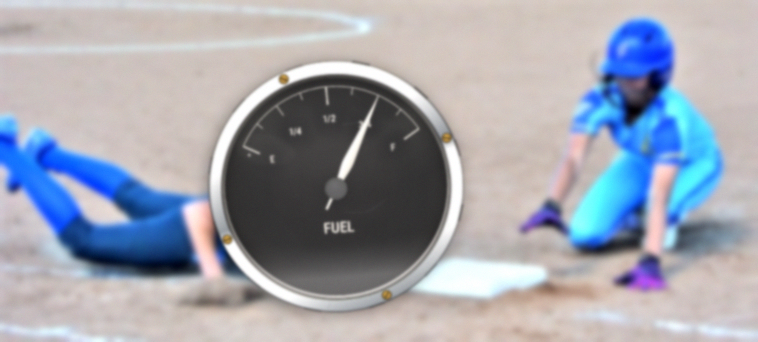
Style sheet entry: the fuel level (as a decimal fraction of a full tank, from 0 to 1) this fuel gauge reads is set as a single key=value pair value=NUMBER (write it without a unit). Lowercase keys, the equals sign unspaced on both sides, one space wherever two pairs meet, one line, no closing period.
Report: value=0.75
